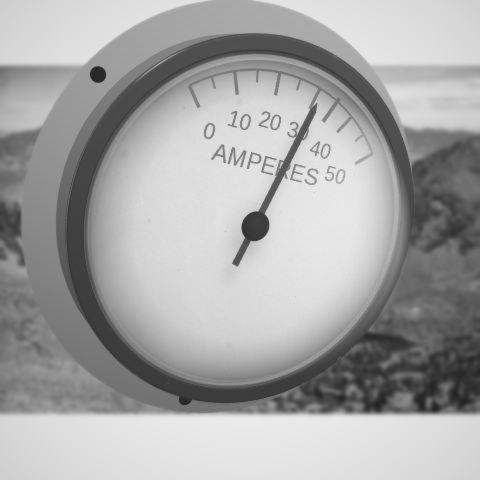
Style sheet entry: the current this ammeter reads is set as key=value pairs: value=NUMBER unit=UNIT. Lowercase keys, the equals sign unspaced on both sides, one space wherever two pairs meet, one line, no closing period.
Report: value=30 unit=A
